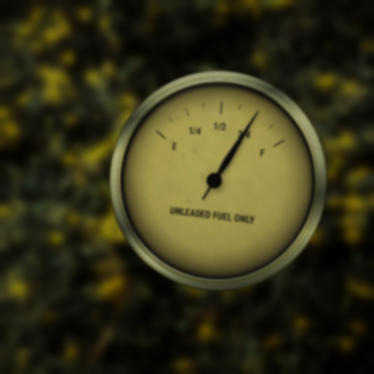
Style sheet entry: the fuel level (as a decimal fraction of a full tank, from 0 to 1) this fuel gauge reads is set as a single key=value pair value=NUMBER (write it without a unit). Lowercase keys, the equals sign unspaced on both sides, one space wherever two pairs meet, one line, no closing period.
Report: value=0.75
